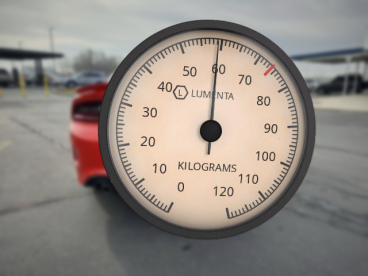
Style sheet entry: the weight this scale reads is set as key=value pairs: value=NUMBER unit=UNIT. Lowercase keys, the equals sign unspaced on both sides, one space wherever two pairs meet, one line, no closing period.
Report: value=59 unit=kg
